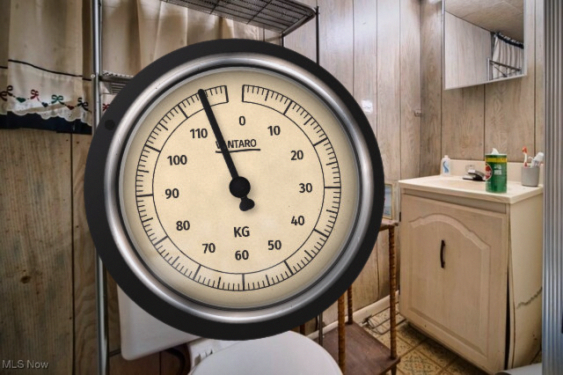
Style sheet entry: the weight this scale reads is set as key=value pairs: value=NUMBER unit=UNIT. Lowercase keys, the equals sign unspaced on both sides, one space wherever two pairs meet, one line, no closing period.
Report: value=115 unit=kg
